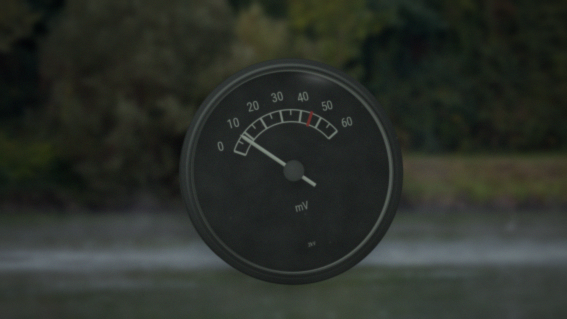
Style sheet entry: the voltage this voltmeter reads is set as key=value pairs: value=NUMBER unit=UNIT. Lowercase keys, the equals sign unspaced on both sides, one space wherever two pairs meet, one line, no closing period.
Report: value=7.5 unit=mV
